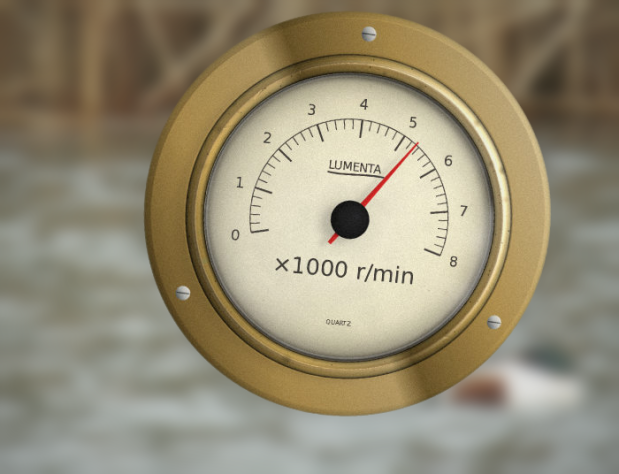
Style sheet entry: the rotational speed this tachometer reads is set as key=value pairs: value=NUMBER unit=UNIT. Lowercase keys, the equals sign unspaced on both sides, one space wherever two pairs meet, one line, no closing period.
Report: value=5300 unit=rpm
